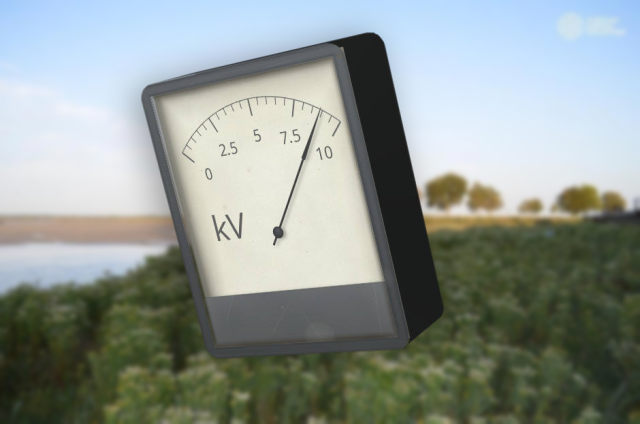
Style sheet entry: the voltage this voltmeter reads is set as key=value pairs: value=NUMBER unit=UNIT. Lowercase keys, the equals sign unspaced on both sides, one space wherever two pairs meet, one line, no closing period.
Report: value=9 unit=kV
